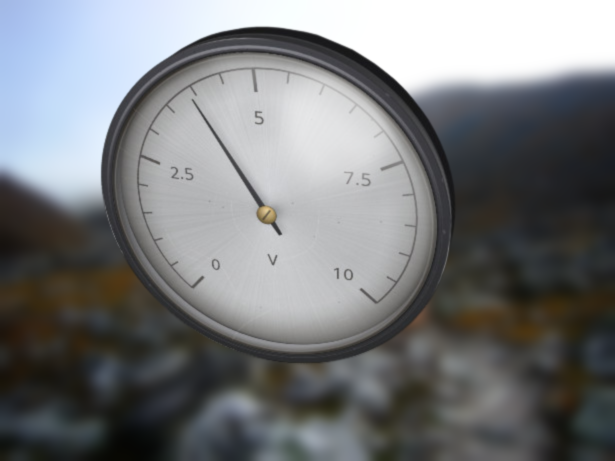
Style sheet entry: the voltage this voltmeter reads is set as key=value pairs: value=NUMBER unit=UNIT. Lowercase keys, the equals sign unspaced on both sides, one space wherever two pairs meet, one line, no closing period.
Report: value=4 unit=V
